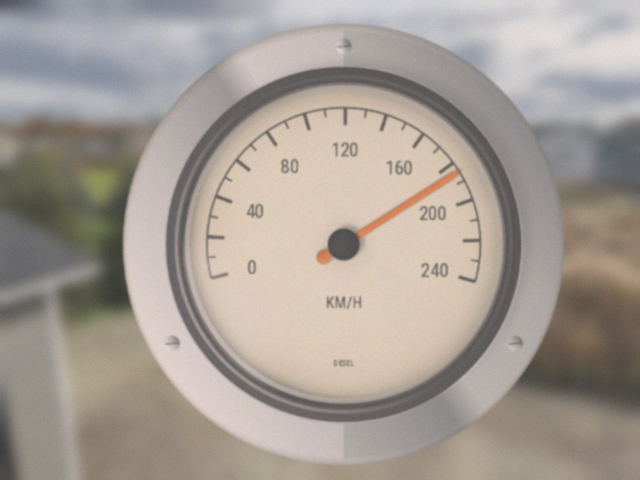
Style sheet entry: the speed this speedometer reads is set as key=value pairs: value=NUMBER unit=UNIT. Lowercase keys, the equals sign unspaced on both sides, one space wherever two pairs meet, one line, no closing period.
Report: value=185 unit=km/h
